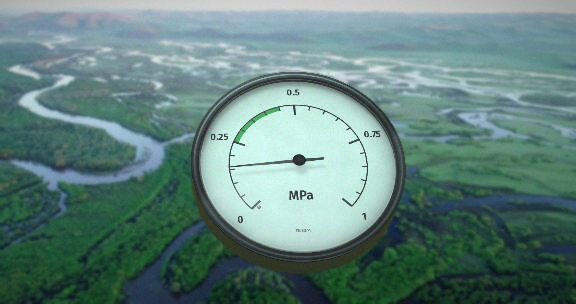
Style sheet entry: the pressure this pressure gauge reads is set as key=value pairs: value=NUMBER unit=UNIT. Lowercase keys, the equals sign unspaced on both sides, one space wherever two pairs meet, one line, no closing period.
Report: value=0.15 unit=MPa
